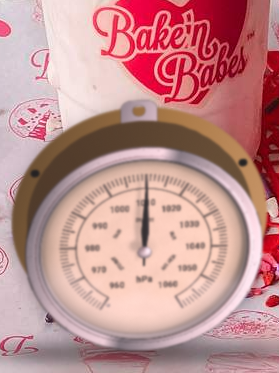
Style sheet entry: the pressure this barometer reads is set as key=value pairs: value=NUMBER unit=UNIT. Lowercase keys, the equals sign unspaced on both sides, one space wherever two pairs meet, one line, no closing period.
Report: value=1010 unit=hPa
